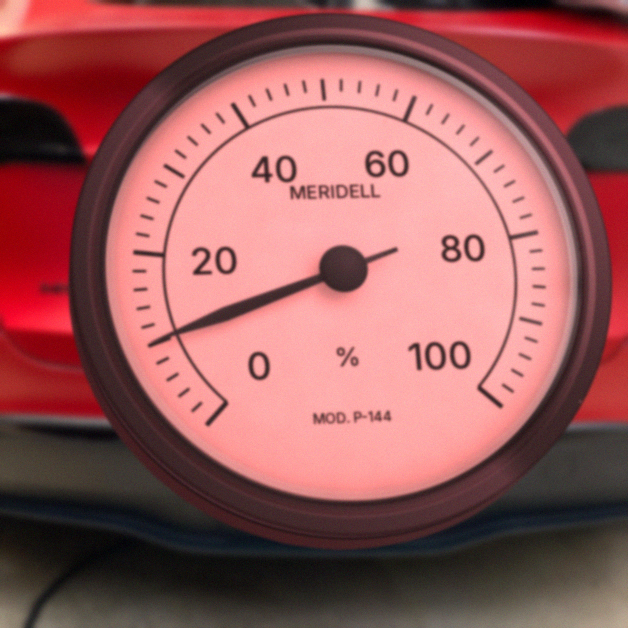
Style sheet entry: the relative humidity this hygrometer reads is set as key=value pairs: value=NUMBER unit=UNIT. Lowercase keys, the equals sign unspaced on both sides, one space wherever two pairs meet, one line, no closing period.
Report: value=10 unit=%
